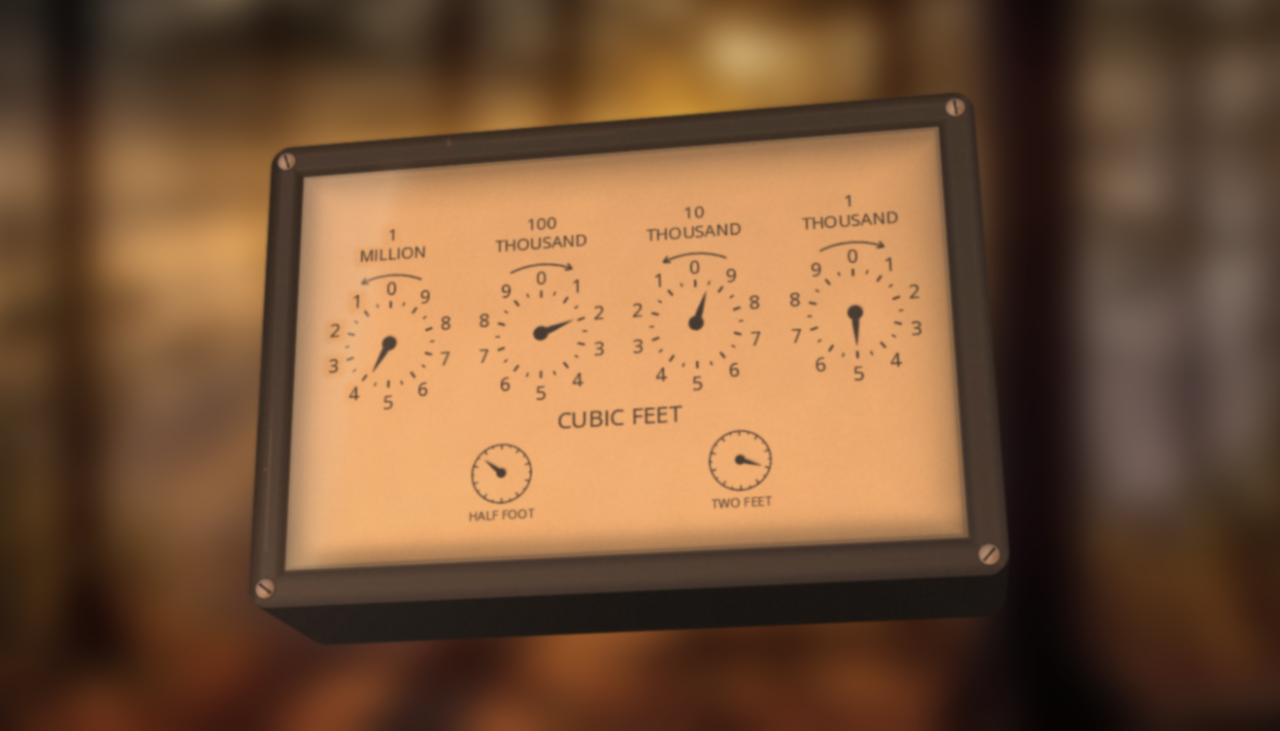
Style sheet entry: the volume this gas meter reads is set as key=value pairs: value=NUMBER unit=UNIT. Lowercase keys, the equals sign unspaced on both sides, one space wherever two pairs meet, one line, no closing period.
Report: value=419500 unit=ft³
